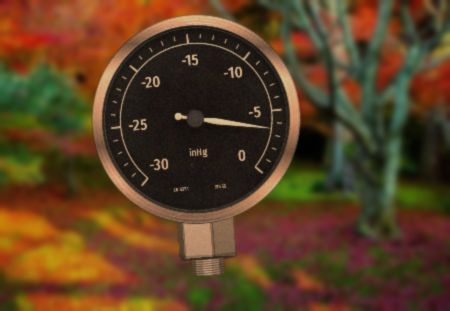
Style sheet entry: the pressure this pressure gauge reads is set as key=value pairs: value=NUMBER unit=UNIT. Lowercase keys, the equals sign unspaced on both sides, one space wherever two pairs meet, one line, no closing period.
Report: value=-3.5 unit=inHg
